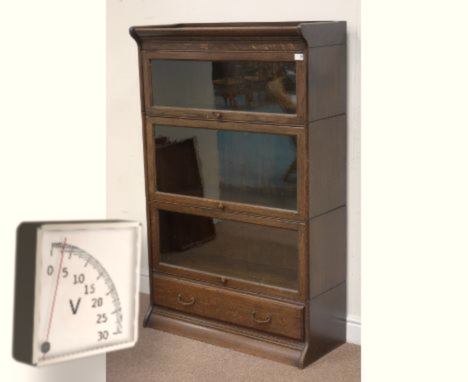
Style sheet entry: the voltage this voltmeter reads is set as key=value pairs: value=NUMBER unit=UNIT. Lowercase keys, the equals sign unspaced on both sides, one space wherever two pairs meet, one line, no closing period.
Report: value=2.5 unit=V
